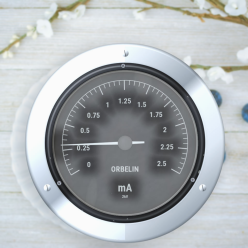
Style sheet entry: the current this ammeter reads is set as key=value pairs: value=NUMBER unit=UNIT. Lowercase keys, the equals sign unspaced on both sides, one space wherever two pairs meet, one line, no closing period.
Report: value=0.3 unit=mA
